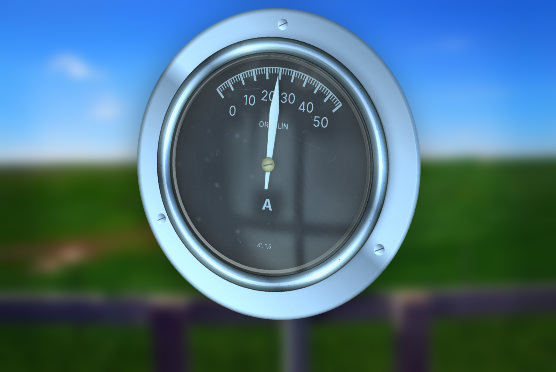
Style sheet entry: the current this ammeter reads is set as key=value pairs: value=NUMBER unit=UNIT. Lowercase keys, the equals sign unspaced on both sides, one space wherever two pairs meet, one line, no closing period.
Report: value=25 unit=A
